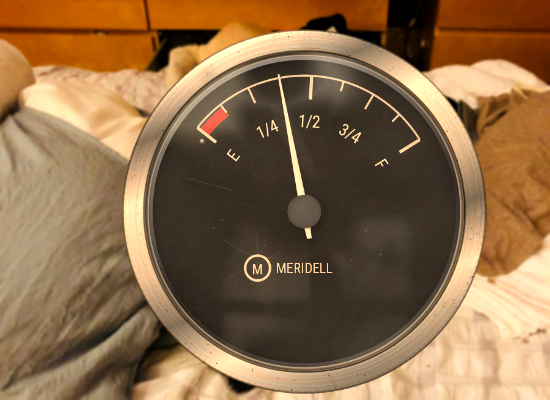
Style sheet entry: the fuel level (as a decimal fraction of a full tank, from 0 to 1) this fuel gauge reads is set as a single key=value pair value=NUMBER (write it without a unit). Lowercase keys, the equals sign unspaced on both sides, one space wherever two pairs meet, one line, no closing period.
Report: value=0.375
